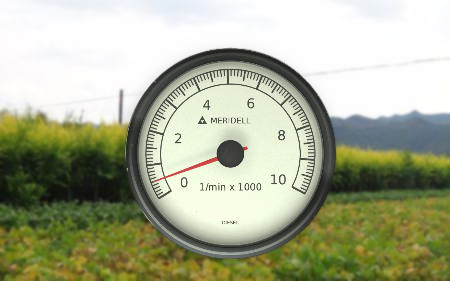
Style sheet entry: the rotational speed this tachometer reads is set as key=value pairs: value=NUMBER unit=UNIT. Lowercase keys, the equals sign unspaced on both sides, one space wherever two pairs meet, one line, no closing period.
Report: value=500 unit=rpm
